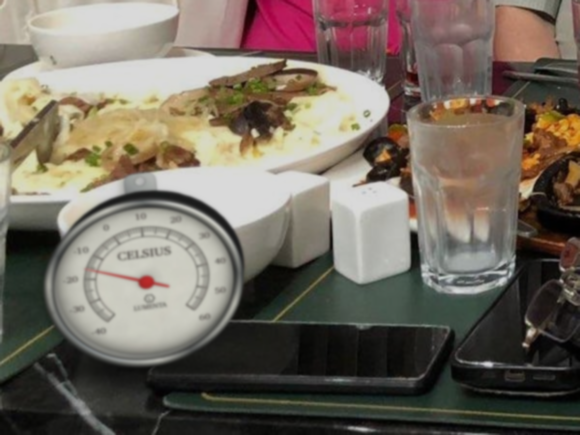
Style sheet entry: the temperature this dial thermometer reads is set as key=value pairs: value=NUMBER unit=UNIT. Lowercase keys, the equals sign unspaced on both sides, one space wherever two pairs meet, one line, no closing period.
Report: value=-15 unit=°C
